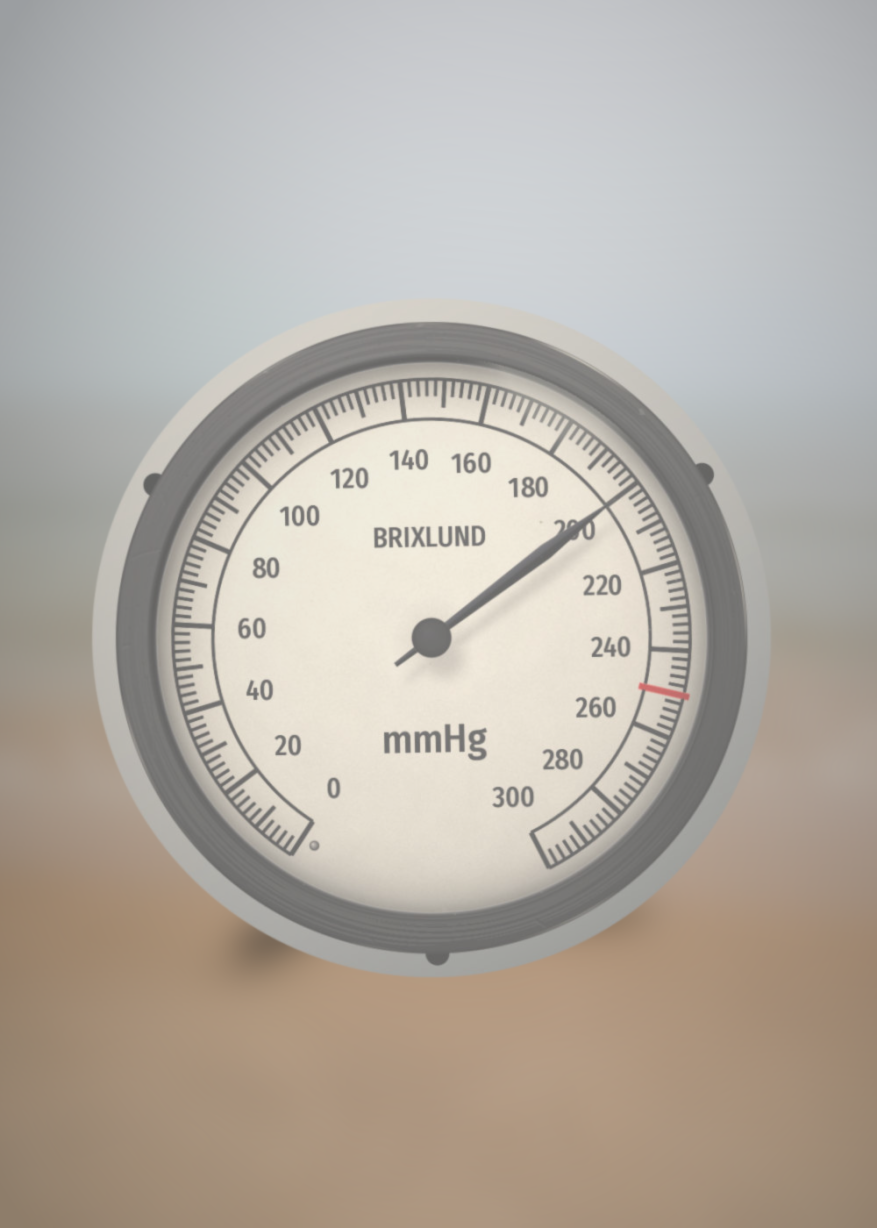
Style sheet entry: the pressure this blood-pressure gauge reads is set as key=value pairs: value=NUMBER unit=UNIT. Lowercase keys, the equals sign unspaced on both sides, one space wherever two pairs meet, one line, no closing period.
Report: value=200 unit=mmHg
